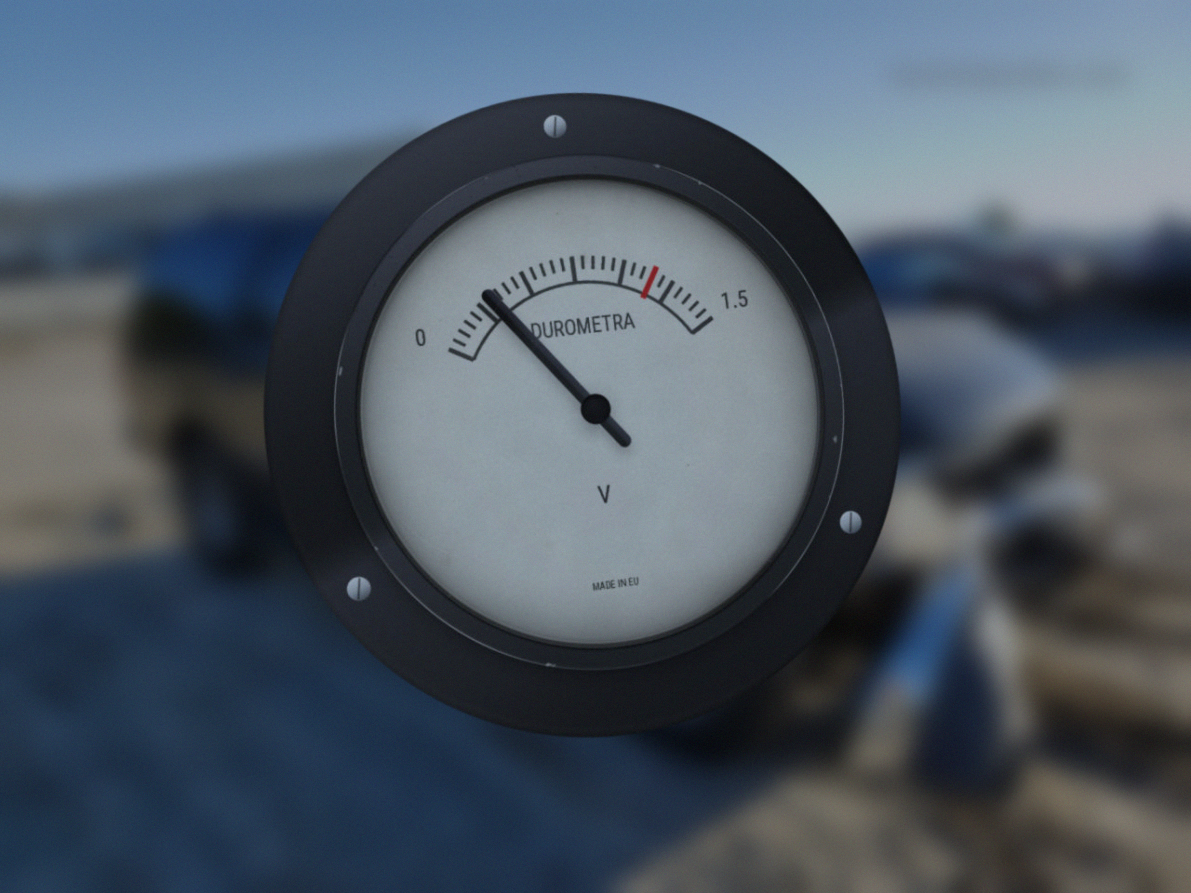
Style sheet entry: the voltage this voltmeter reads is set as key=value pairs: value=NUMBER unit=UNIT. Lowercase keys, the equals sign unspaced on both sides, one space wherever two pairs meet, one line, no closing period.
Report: value=0.3 unit=V
